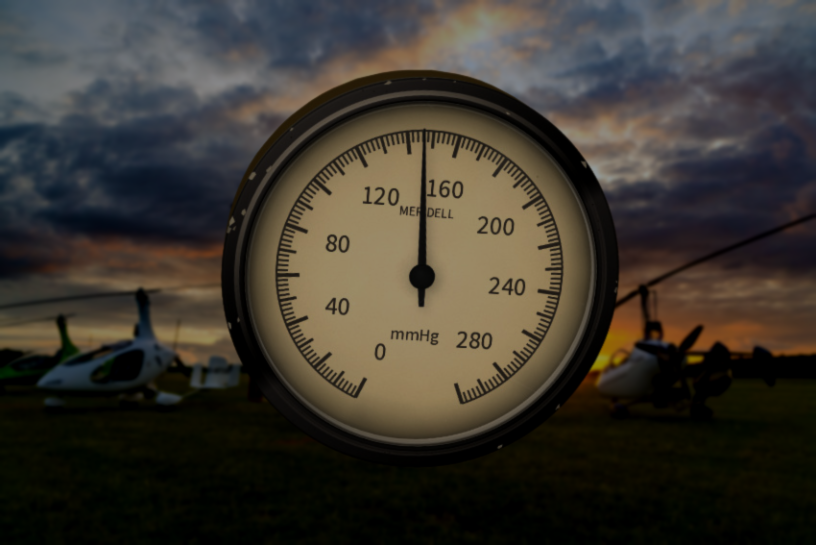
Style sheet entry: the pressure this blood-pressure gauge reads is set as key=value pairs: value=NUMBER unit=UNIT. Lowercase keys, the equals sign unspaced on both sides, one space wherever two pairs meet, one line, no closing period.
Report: value=146 unit=mmHg
